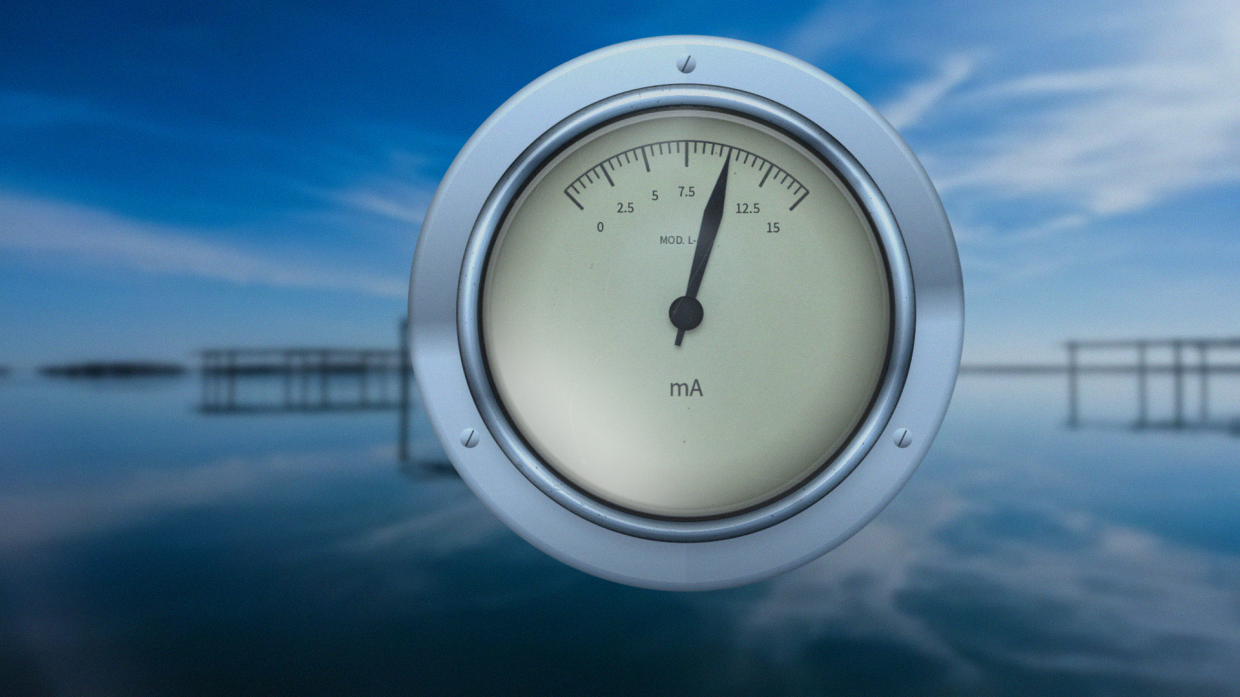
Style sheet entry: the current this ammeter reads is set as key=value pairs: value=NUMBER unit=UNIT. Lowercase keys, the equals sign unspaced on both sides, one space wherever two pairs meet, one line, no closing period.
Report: value=10 unit=mA
